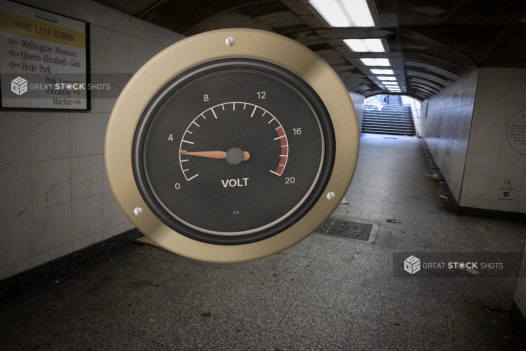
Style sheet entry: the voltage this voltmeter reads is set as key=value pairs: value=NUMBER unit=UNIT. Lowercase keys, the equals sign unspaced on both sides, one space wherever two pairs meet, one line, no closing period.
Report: value=3 unit=V
